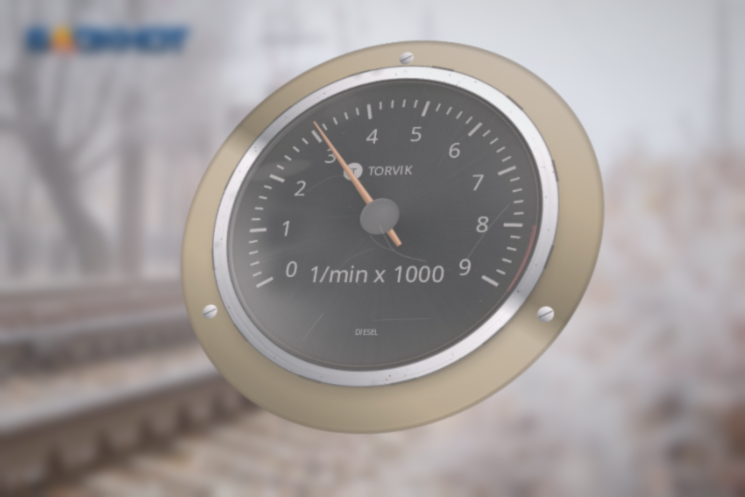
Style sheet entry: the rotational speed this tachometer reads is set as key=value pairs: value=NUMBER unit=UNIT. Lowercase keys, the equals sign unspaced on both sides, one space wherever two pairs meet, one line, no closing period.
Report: value=3100 unit=rpm
